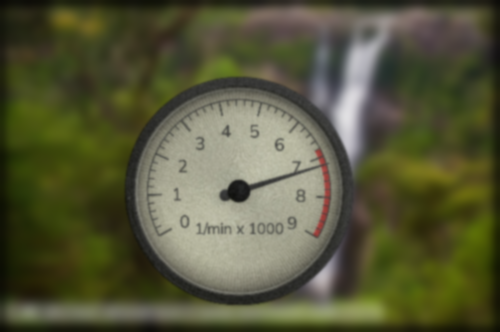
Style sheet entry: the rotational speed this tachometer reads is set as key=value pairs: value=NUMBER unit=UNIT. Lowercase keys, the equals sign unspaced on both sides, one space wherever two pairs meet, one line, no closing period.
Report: value=7200 unit=rpm
